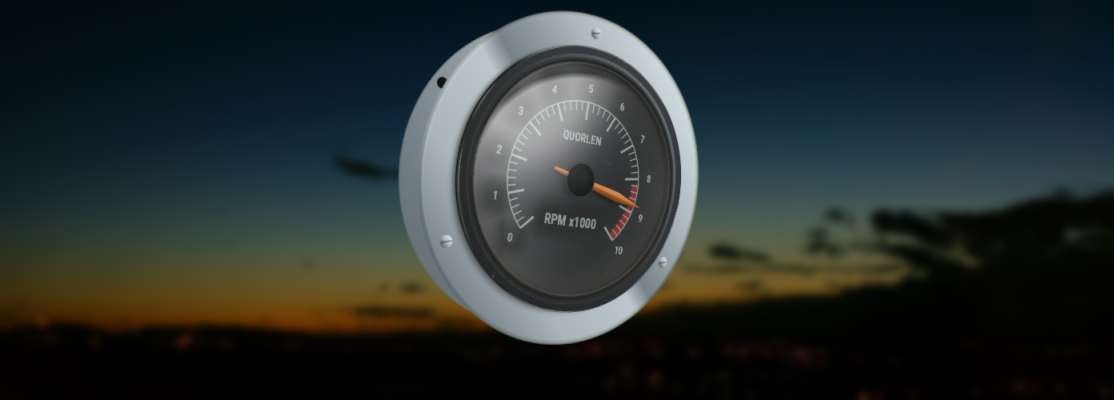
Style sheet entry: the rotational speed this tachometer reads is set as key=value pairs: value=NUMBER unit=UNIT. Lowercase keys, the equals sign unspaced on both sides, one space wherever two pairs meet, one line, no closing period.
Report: value=8800 unit=rpm
